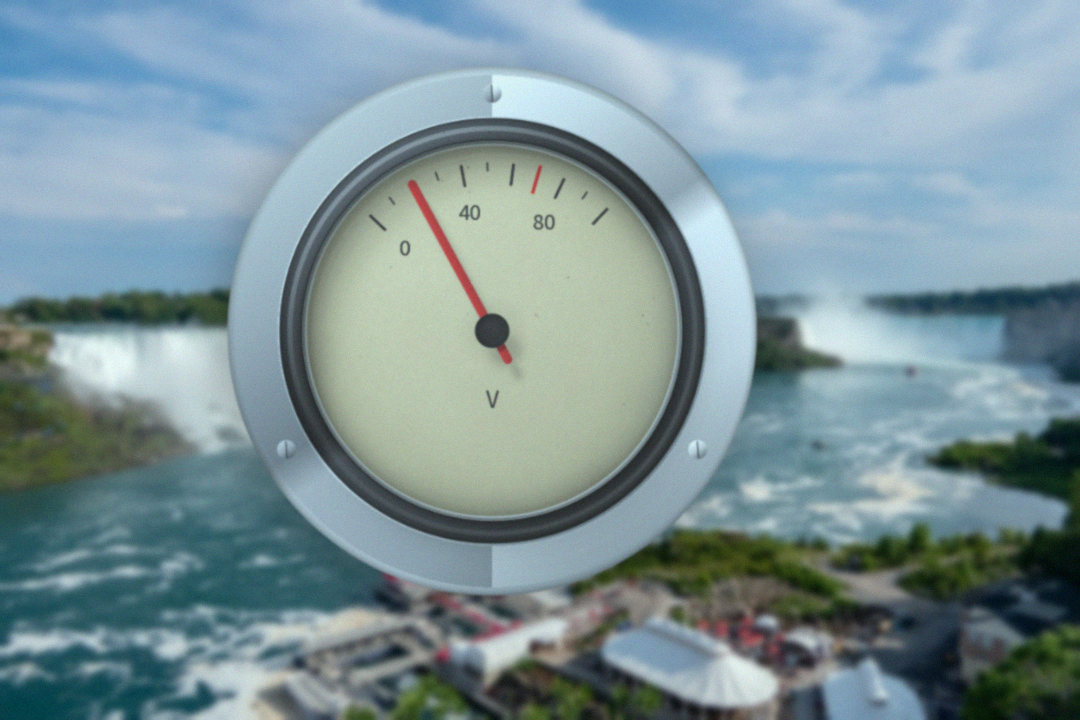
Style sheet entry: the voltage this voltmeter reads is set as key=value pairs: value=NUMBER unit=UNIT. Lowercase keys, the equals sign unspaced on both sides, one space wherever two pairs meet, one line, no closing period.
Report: value=20 unit=V
